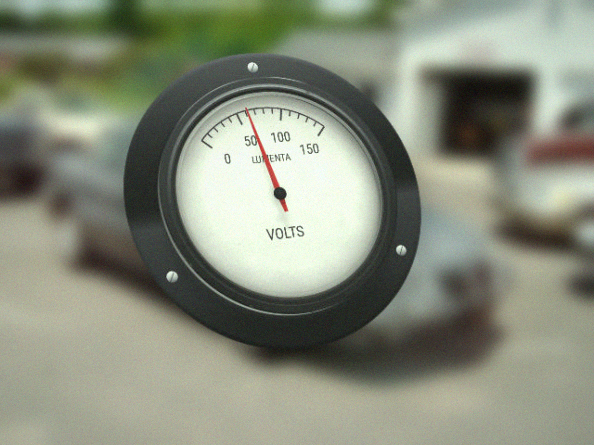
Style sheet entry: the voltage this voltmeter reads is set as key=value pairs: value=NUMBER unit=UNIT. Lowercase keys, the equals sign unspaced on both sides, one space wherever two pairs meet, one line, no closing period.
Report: value=60 unit=V
